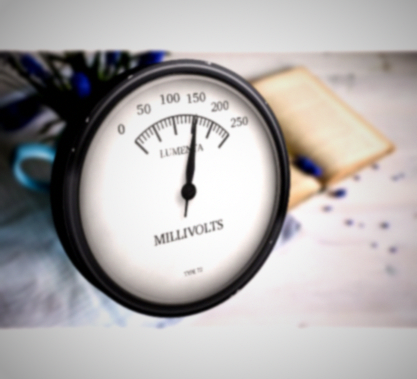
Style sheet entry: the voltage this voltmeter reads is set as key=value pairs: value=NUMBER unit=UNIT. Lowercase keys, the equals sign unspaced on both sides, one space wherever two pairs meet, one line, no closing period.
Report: value=150 unit=mV
